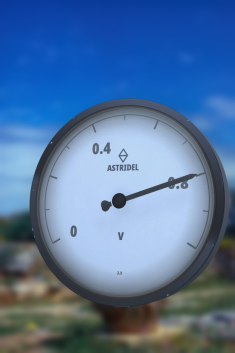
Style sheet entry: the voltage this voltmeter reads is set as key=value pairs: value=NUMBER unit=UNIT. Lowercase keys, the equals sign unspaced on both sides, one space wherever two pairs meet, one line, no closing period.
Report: value=0.8 unit=V
